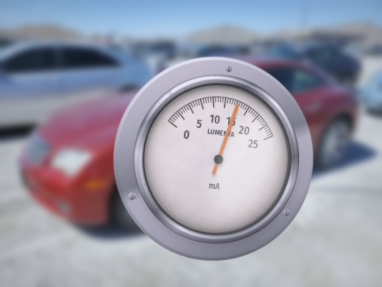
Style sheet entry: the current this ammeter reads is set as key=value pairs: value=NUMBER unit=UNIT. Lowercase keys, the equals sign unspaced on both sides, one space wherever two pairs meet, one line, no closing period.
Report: value=15 unit=mA
